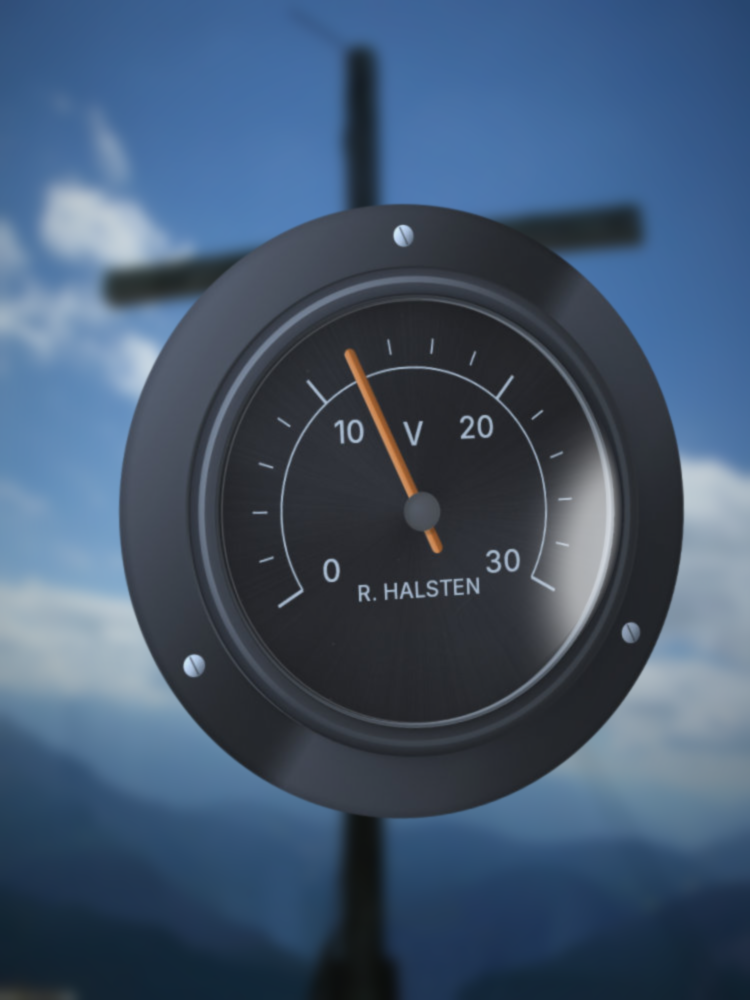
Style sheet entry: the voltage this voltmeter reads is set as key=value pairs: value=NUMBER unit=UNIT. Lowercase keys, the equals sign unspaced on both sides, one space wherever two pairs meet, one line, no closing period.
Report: value=12 unit=V
